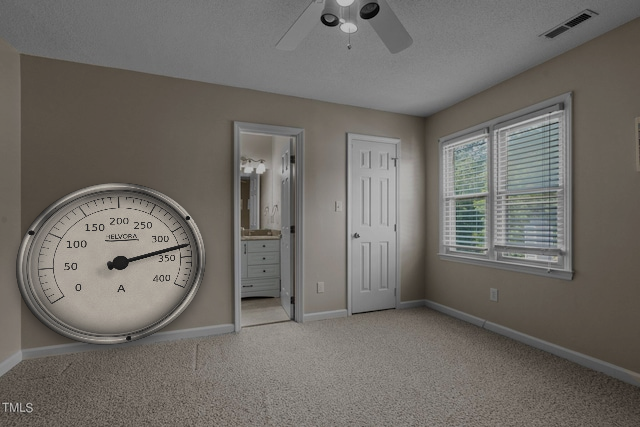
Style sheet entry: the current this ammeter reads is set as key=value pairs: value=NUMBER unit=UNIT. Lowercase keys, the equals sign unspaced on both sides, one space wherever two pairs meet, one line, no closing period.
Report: value=330 unit=A
